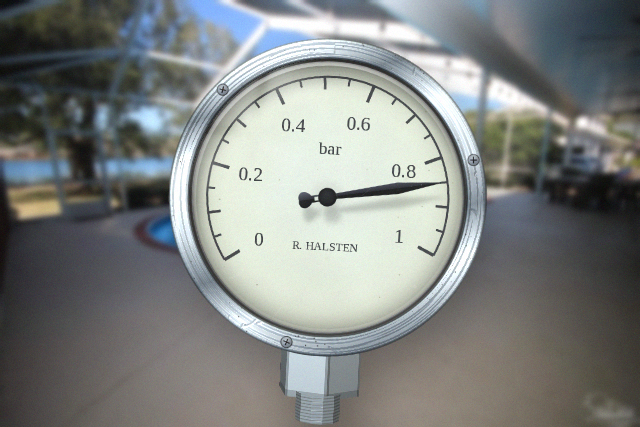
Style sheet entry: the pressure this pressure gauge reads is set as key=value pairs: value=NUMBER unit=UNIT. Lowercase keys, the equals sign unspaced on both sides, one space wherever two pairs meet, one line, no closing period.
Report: value=0.85 unit=bar
